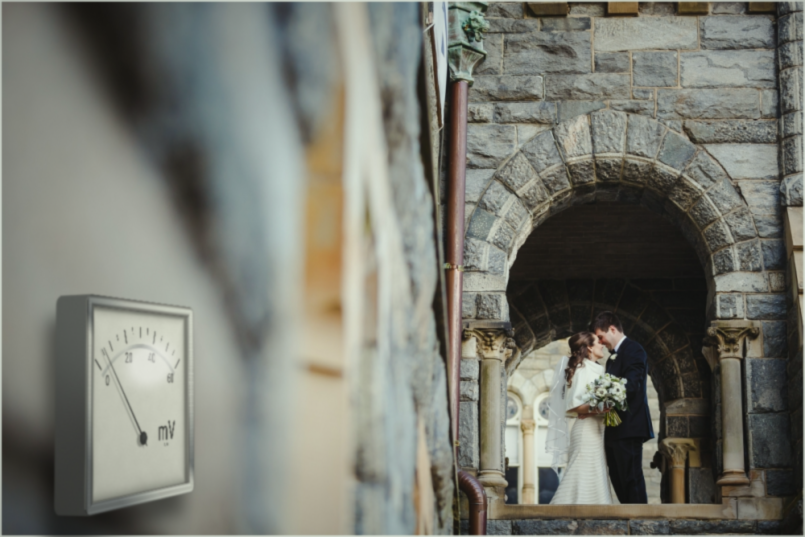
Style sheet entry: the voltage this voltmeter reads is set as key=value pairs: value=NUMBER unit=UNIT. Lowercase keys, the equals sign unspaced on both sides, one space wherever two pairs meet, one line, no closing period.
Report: value=5 unit=mV
